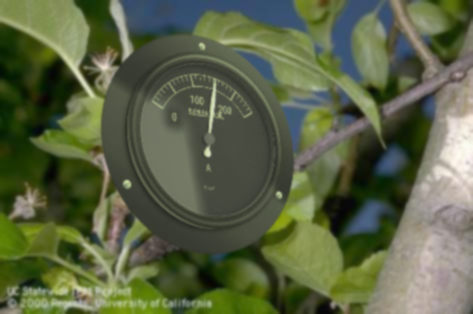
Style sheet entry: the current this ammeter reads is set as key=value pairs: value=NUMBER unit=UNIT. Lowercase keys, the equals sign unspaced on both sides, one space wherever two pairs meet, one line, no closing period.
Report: value=150 unit=A
